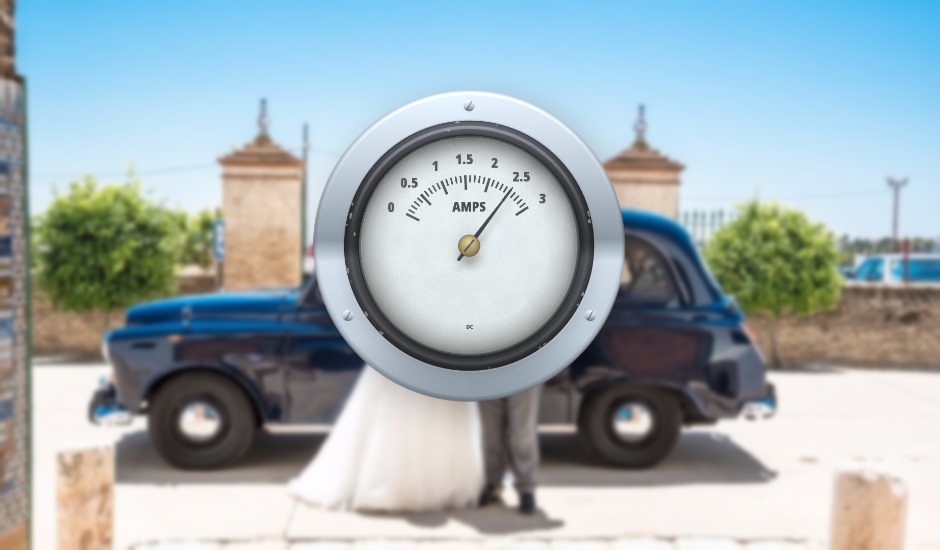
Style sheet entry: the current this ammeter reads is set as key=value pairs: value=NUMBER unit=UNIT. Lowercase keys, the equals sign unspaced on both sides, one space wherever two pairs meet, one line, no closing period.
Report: value=2.5 unit=A
